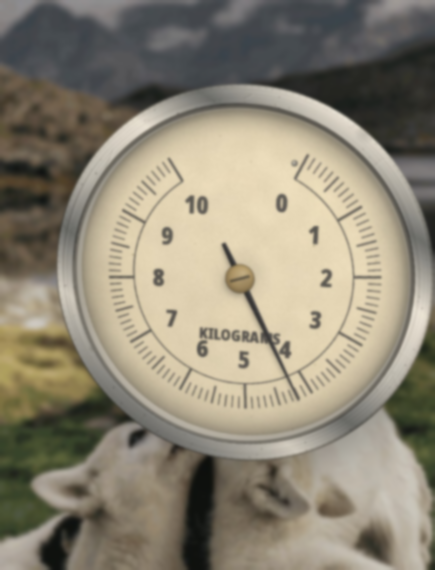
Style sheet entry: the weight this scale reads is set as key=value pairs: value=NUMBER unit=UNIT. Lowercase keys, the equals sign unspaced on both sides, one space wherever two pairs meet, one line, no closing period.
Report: value=4.2 unit=kg
